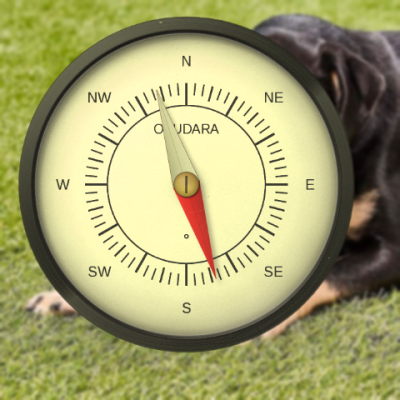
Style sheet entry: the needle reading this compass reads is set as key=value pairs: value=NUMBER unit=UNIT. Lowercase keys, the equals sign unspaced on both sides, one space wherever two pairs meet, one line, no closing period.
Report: value=162.5 unit=°
